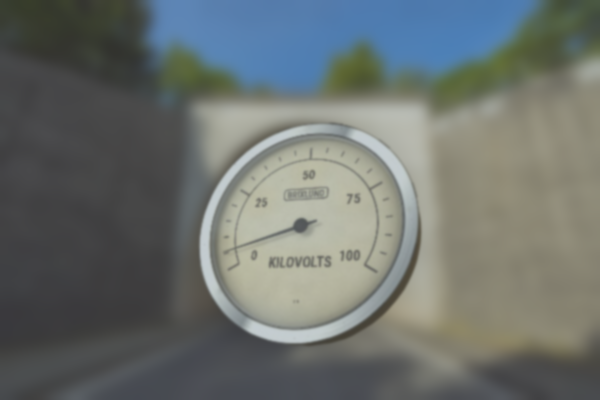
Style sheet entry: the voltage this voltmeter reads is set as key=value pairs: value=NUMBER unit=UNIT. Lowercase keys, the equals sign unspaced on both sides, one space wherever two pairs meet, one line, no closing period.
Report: value=5 unit=kV
